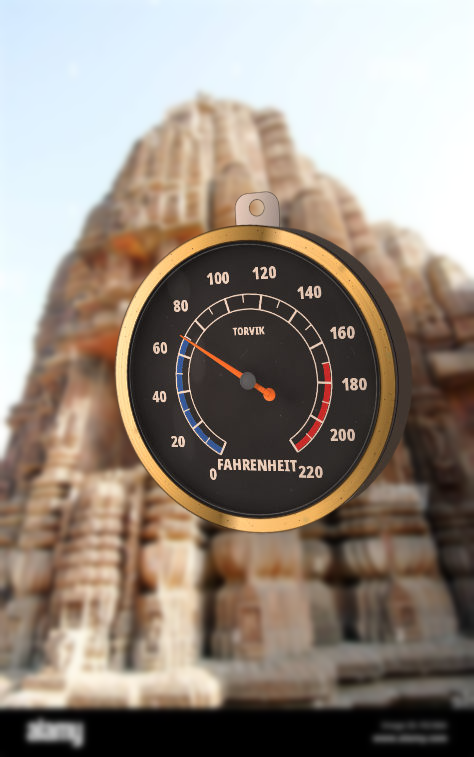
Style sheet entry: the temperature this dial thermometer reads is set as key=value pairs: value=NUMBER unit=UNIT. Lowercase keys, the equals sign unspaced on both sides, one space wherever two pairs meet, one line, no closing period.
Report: value=70 unit=°F
